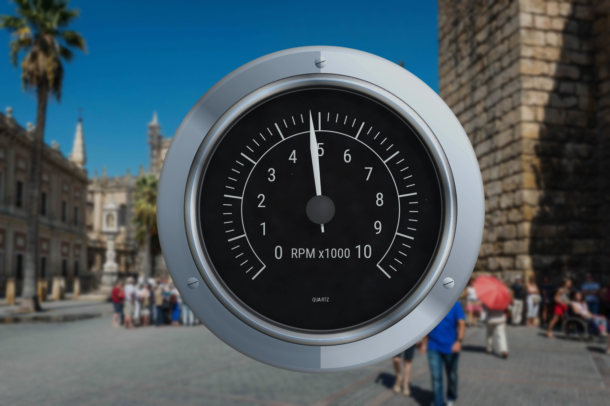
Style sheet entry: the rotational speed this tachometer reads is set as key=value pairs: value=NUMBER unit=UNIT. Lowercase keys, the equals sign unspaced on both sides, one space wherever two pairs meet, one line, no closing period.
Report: value=4800 unit=rpm
